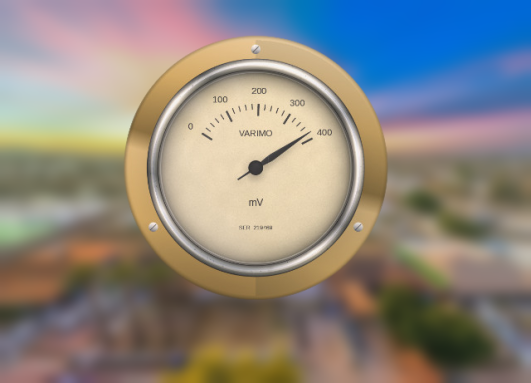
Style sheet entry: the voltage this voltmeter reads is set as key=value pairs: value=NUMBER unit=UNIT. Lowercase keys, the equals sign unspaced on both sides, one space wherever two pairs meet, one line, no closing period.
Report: value=380 unit=mV
